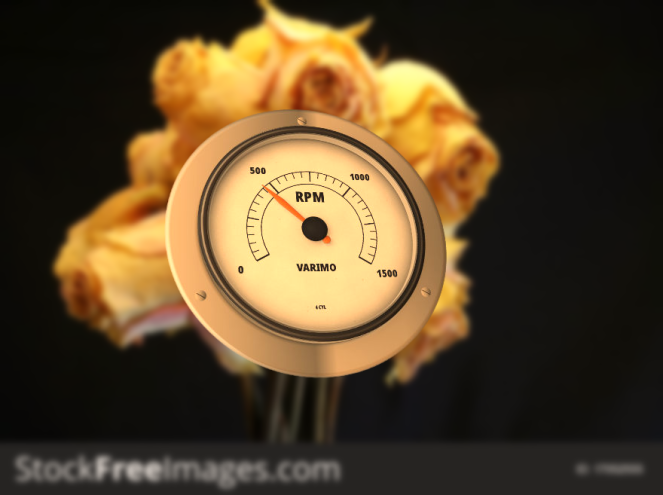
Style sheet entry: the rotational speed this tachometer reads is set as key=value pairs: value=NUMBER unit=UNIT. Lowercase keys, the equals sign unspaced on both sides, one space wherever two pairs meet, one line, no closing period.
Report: value=450 unit=rpm
